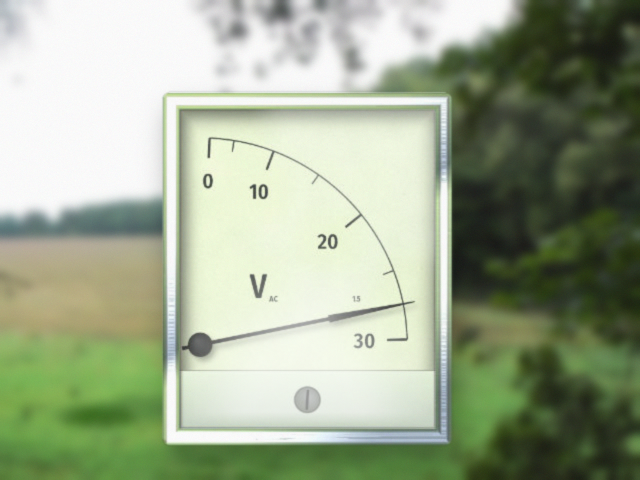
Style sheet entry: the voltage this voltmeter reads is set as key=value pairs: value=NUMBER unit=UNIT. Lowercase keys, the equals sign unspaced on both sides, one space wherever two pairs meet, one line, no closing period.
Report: value=27.5 unit=V
